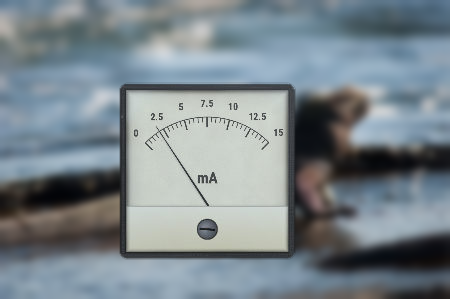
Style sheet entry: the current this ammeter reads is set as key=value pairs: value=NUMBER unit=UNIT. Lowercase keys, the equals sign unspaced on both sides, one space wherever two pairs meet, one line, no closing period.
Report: value=2 unit=mA
